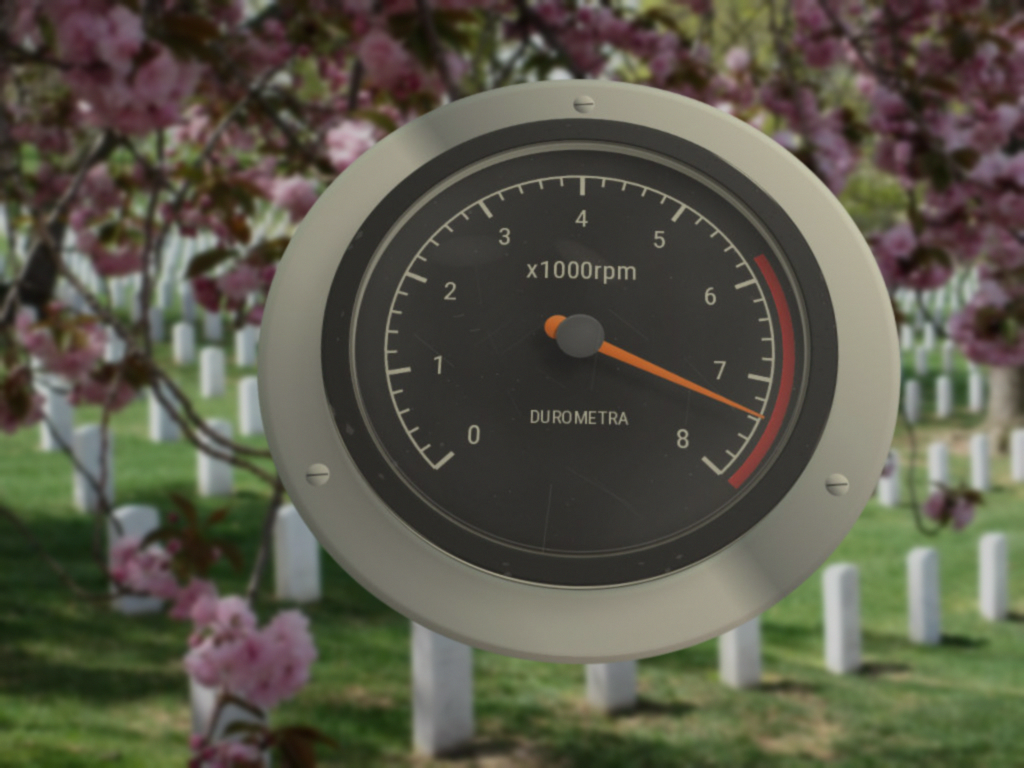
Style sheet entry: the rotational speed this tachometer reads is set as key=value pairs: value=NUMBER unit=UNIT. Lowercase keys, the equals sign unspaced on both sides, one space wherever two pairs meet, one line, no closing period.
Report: value=7400 unit=rpm
